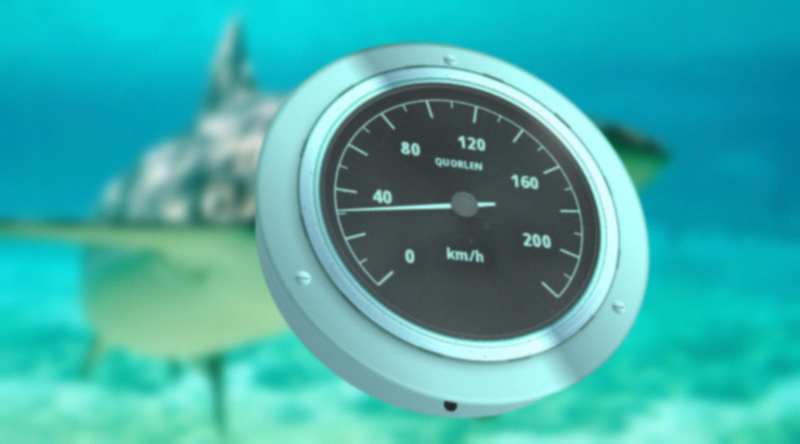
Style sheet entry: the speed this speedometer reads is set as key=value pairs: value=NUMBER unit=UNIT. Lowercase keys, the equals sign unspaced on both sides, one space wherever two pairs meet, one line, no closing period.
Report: value=30 unit=km/h
